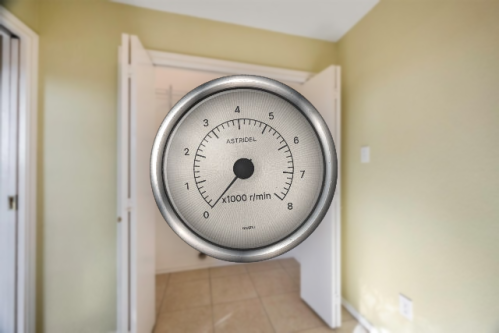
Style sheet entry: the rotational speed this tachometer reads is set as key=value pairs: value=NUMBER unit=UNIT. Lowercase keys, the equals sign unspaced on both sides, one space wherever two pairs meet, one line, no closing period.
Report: value=0 unit=rpm
